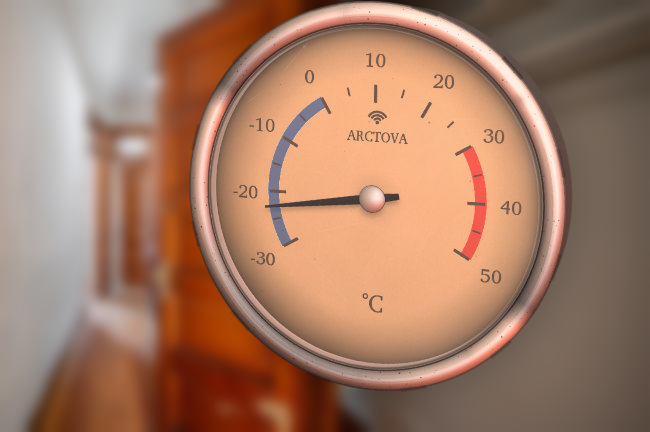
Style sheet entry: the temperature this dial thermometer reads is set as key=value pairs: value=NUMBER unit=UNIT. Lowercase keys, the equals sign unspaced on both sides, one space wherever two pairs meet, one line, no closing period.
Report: value=-22.5 unit=°C
